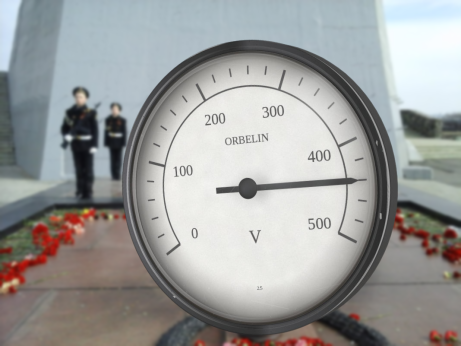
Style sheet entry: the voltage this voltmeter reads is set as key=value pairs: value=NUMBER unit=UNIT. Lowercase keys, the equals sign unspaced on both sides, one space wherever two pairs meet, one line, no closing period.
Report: value=440 unit=V
